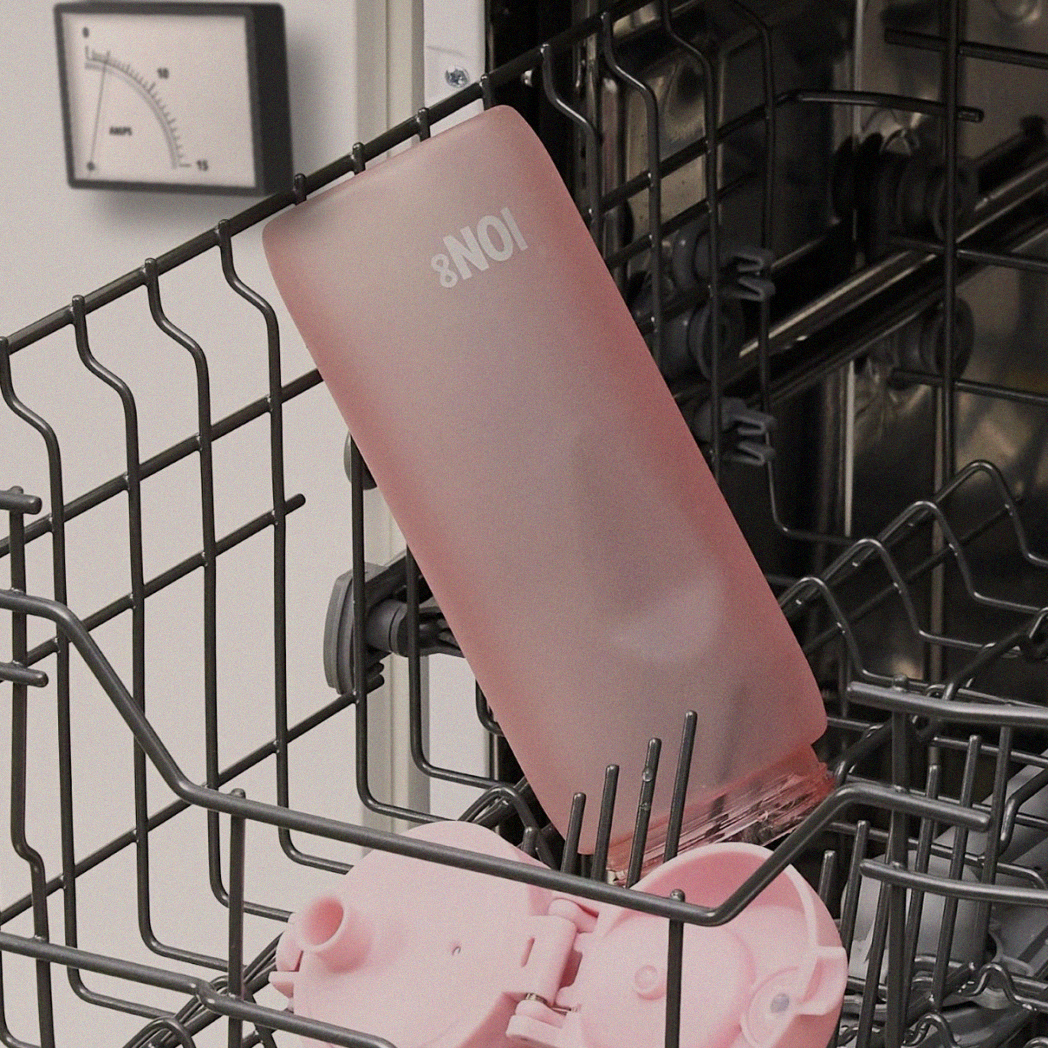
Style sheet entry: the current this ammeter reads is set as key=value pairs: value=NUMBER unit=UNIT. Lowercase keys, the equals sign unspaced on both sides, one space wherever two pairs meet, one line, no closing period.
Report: value=5 unit=A
